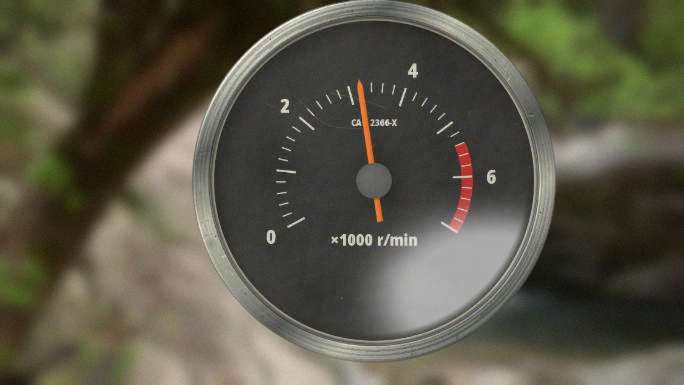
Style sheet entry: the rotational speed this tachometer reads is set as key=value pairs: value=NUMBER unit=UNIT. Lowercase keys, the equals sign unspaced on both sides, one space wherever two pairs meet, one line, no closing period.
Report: value=3200 unit=rpm
